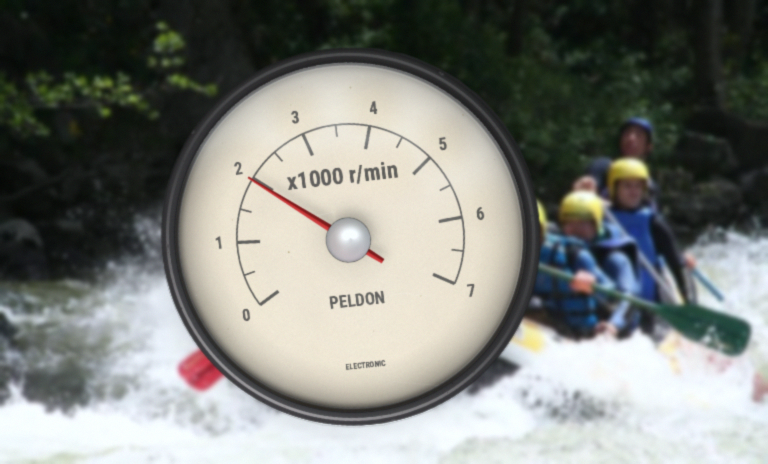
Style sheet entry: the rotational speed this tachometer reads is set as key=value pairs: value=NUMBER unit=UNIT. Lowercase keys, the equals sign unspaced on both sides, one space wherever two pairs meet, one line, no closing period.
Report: value=2000 unit=rpm
